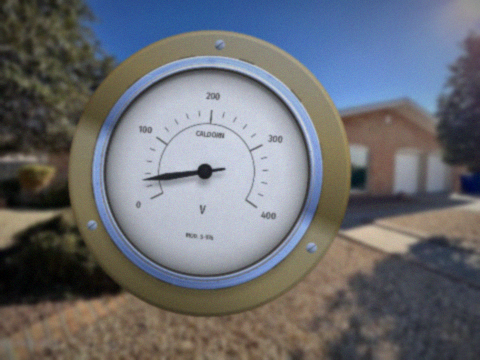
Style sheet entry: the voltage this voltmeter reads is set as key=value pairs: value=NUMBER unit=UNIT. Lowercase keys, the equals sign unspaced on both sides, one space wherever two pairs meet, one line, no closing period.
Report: value=30 unit=V
